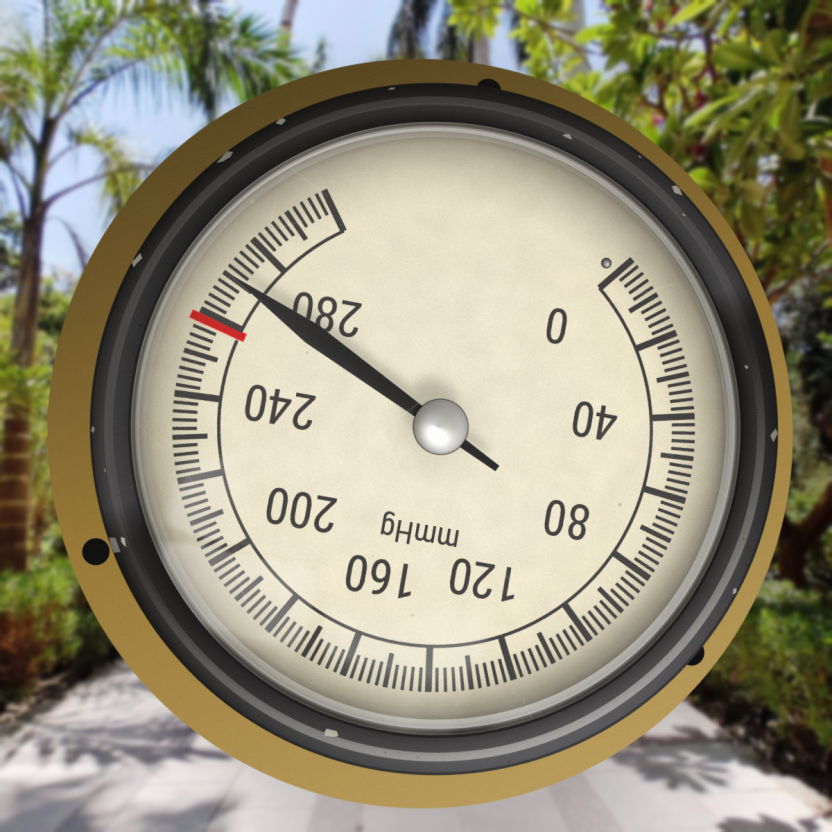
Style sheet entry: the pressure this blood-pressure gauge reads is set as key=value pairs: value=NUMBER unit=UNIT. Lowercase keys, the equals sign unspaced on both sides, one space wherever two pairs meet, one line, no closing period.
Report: value=270 unit=mmHg
